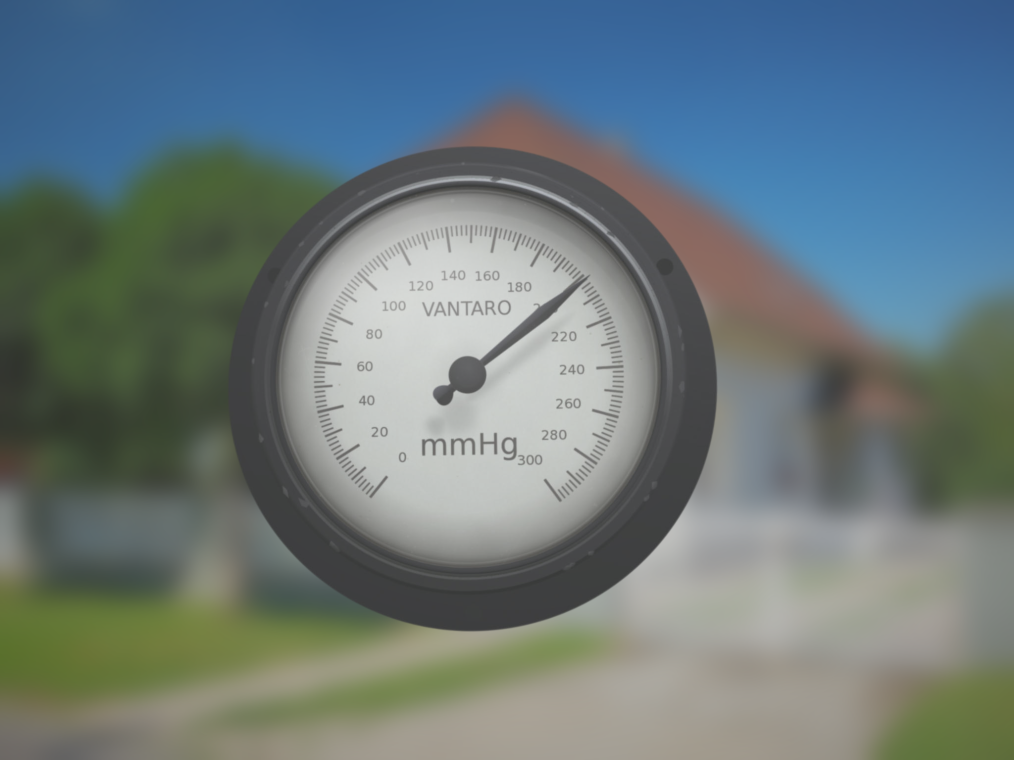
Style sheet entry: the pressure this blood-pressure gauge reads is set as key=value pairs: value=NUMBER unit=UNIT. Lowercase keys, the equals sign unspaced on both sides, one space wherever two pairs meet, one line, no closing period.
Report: value=202 unit=mmHg
